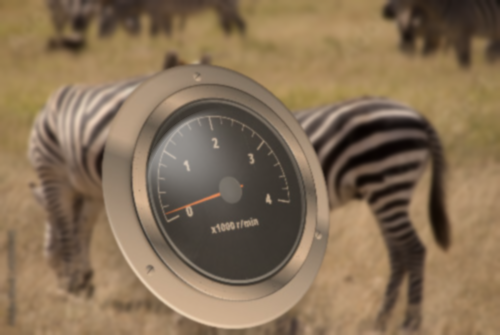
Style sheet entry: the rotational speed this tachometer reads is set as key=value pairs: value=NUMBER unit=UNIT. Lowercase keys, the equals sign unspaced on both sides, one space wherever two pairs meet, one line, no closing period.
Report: value=100 unit=rpm
